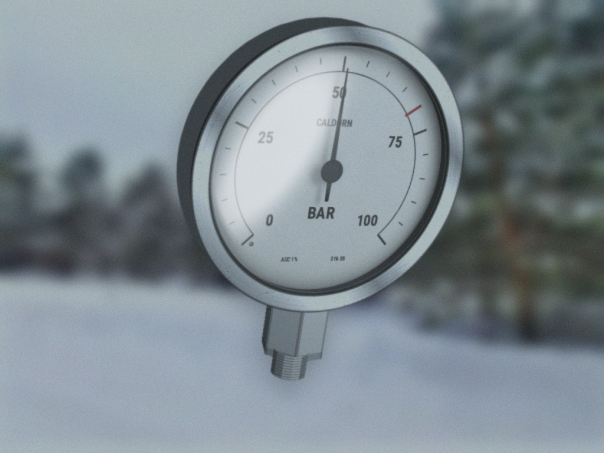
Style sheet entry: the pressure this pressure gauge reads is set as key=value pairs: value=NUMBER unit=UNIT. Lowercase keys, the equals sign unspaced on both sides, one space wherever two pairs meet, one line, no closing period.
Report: value=50 unit=bar
